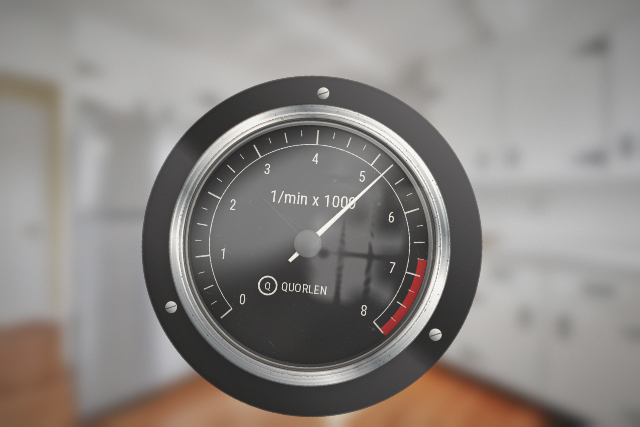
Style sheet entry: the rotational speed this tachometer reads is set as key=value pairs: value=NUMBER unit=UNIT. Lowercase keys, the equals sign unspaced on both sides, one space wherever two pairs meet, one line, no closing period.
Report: value=5250 unit=rpm
